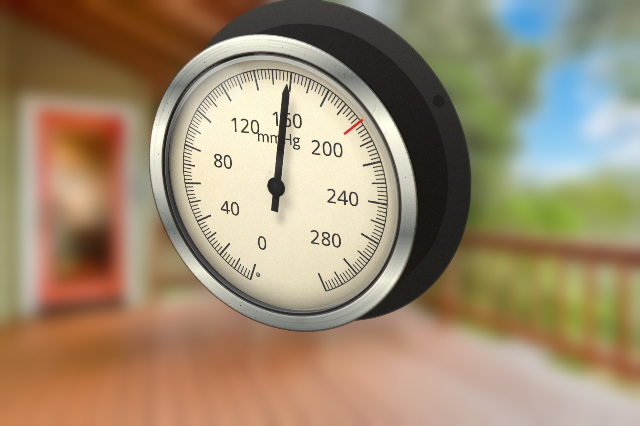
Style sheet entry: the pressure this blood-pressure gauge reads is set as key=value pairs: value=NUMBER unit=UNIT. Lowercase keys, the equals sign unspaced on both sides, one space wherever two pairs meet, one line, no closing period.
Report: value=160 unit=mmHg
